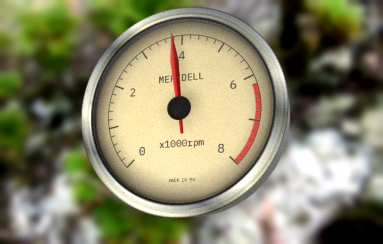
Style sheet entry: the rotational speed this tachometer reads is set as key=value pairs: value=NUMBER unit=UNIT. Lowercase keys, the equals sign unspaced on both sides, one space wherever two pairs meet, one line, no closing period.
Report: value=3800 unit=rpm
